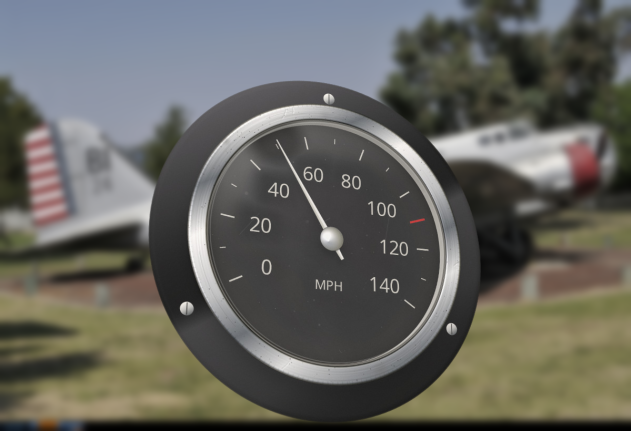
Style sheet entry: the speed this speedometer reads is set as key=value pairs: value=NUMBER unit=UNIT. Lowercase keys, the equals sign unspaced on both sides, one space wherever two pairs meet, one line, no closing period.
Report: value=50 unit=mph
